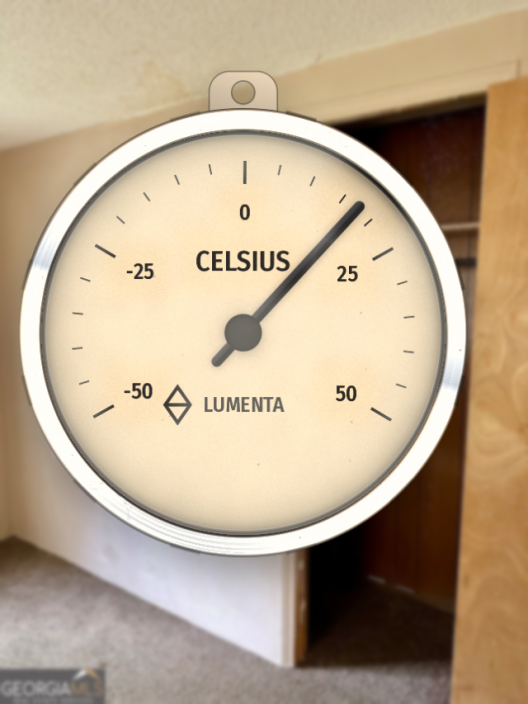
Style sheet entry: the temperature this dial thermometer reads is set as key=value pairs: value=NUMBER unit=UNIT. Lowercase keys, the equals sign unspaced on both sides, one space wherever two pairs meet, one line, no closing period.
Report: value=17.5 unit=°C
